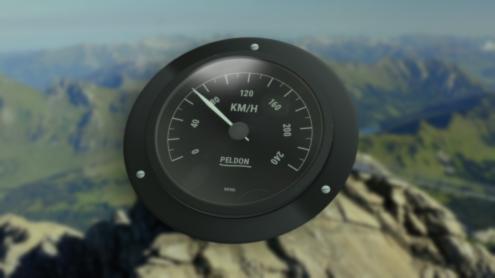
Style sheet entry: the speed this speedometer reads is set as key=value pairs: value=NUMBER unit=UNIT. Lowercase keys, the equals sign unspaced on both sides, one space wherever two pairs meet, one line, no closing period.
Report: value=70 unit=km/h
